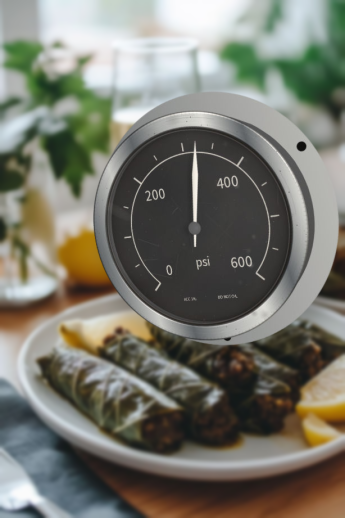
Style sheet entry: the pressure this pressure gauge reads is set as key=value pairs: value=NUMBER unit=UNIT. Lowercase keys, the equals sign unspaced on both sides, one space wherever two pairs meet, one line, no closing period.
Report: value=325 unit=psi
